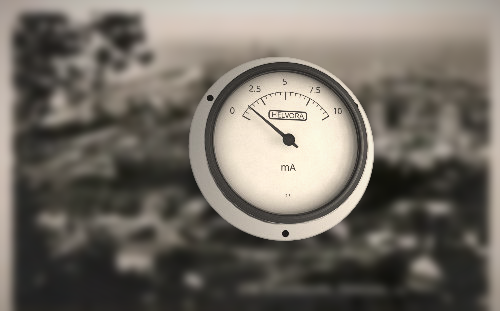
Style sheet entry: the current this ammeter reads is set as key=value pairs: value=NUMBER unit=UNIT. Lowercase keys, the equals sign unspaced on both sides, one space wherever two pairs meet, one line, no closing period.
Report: value=1 unit=mA
